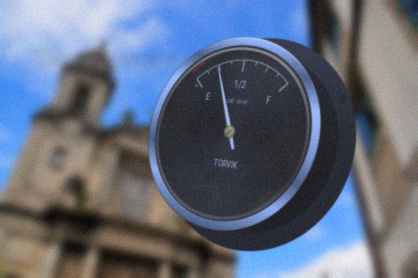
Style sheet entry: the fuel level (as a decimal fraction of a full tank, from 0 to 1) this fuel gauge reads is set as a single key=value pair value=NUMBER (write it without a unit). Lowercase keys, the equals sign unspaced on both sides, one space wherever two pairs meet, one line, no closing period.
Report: value=0.25
